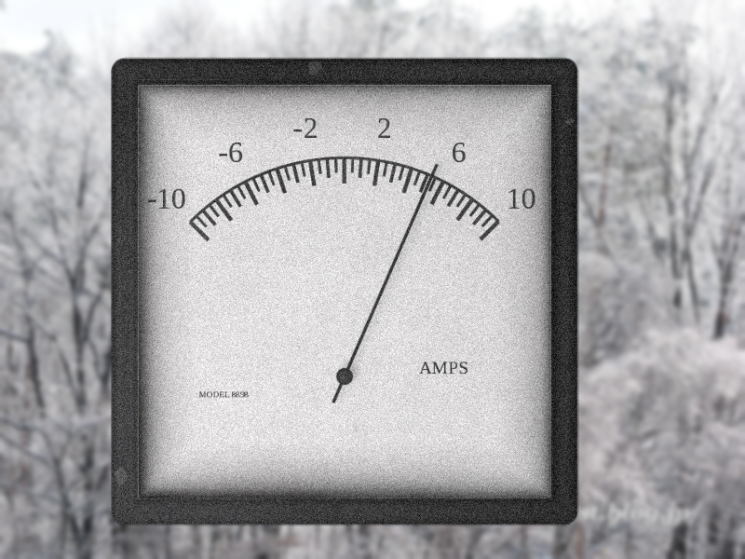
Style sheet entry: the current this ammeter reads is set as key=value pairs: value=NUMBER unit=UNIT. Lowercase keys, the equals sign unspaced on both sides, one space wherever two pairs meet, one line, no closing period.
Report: value=5.25 unit=A
